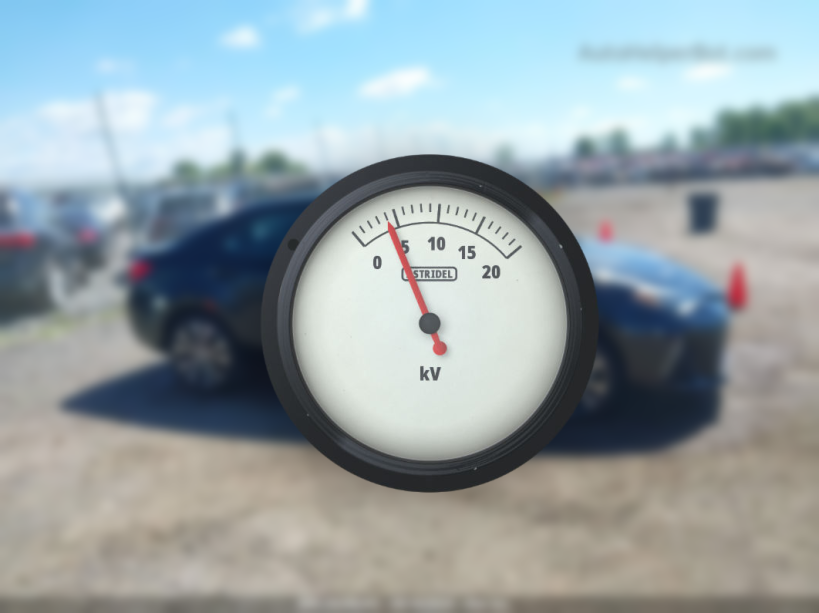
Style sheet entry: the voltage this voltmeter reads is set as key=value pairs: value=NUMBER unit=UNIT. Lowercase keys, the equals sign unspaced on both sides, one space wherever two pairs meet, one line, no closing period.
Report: value=4 unit=kV
